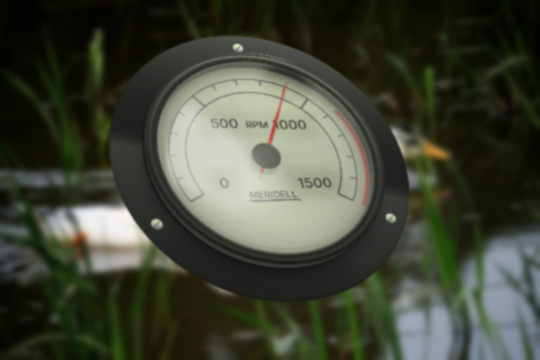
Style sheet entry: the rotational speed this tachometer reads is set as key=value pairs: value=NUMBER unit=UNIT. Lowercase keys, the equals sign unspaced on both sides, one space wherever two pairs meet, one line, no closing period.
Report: value=900 unit=rpm
